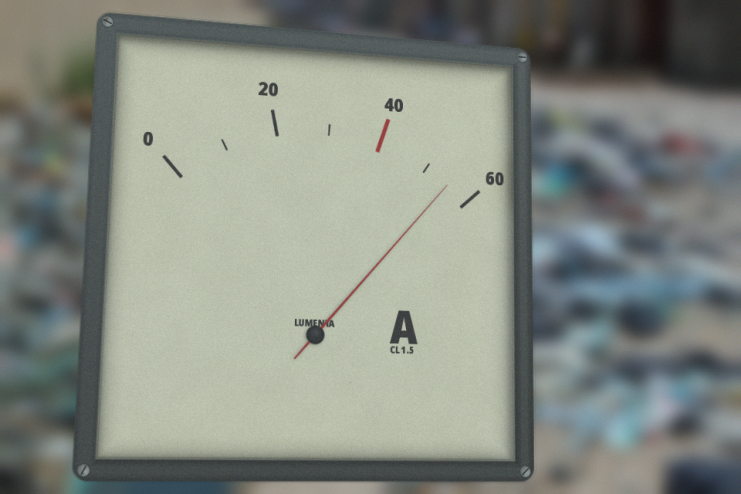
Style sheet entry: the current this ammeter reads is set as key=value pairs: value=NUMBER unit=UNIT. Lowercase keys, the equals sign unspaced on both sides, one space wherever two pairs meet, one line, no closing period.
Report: value=55 unit=A
